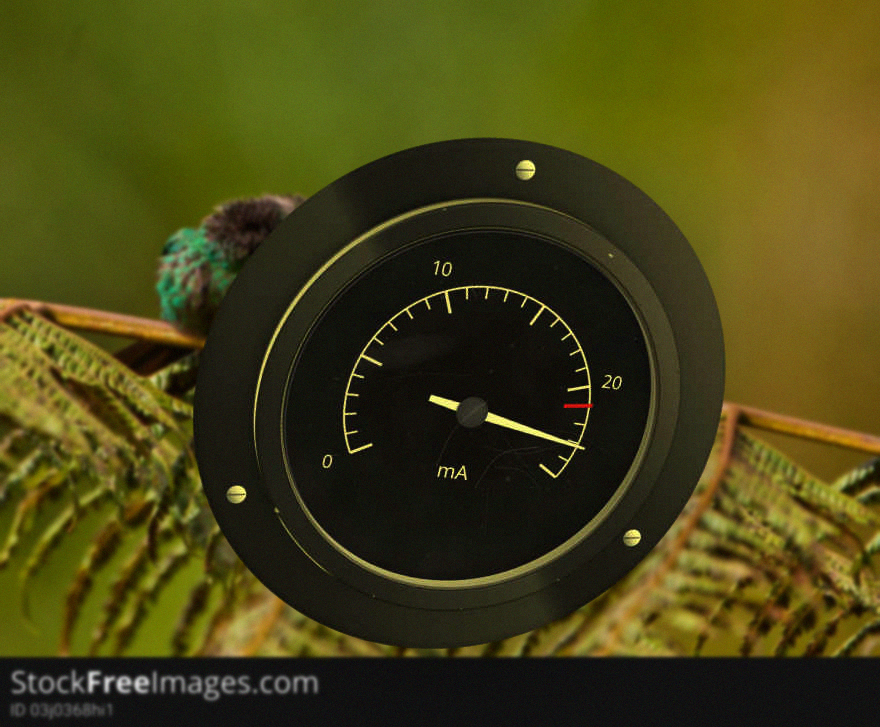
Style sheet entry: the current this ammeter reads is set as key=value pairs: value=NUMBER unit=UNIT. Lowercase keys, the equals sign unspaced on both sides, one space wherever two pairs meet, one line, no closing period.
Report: value=23 unit=mA
